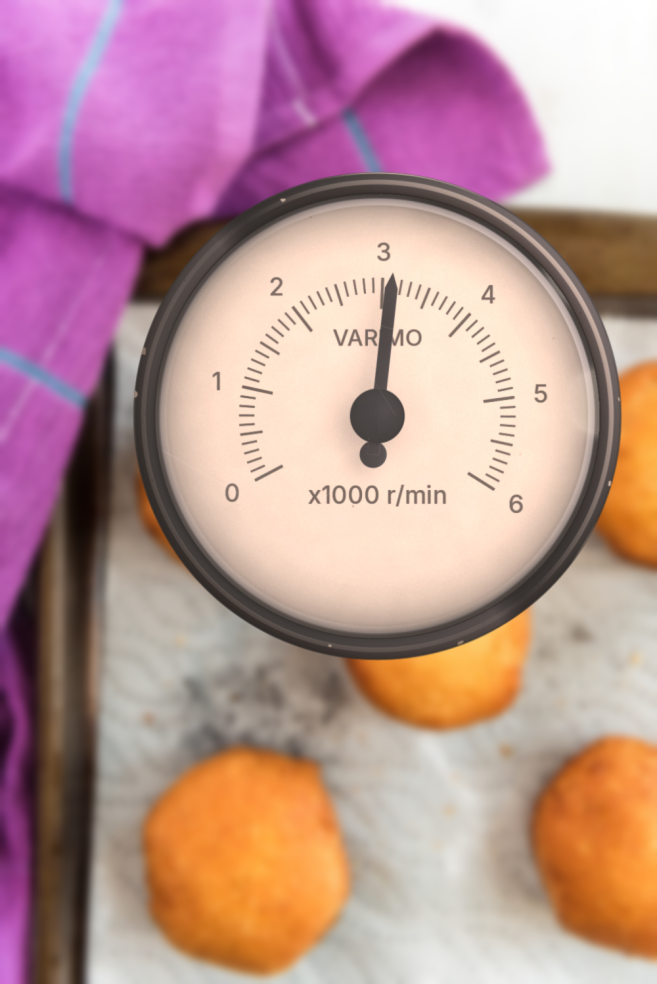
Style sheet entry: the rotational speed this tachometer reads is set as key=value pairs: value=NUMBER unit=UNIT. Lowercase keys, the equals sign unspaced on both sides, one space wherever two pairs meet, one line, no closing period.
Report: value=3100 unit=rpm
